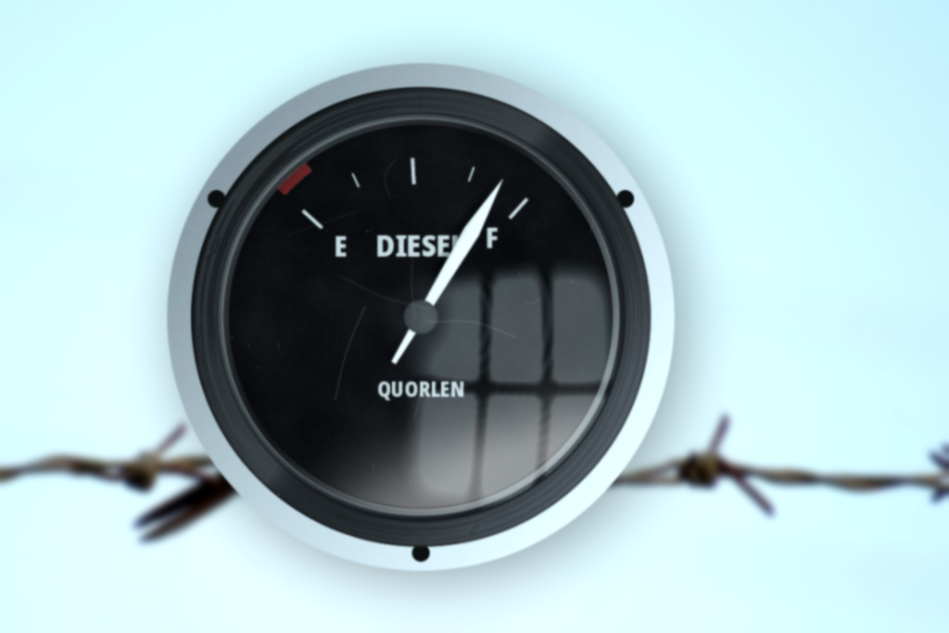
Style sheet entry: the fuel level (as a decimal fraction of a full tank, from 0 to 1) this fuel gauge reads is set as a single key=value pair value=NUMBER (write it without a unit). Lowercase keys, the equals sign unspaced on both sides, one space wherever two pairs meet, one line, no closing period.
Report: value=0.875
